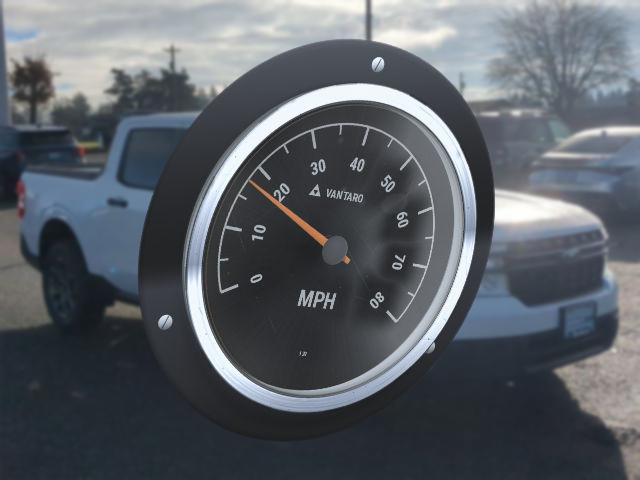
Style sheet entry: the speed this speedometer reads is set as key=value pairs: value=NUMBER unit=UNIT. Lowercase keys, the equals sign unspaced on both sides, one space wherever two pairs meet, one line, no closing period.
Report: value=17.5 unit=mph
